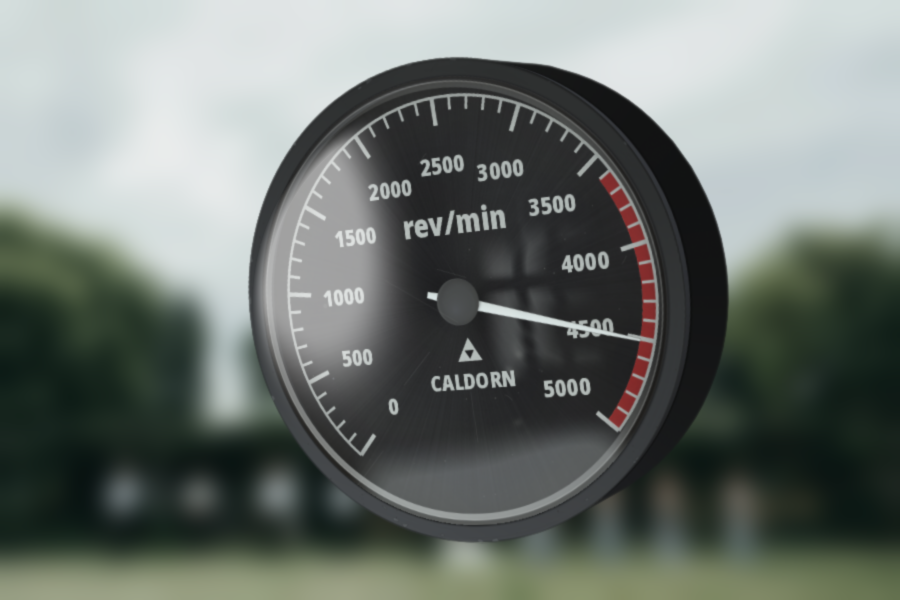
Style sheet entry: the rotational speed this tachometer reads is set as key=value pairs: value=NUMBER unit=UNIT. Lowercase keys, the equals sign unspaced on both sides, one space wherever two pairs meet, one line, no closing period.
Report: value=4500 unit=rpm
